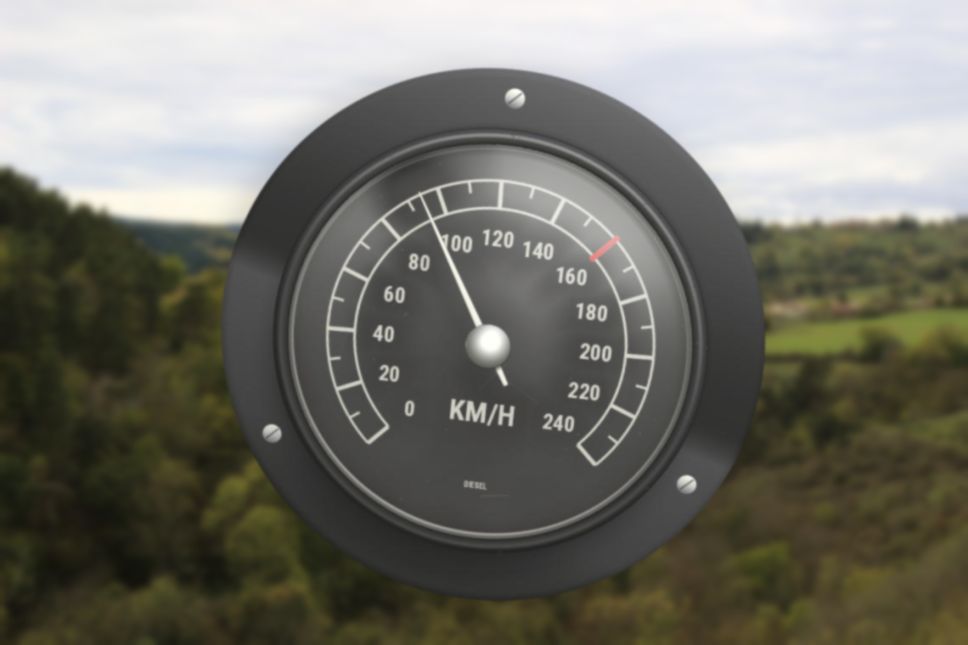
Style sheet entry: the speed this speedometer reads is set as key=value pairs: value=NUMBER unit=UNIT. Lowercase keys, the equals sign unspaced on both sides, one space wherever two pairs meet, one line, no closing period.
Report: value=95 unit=km/h
